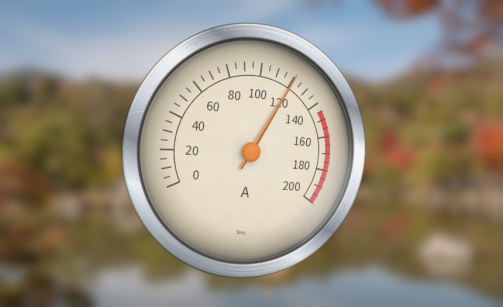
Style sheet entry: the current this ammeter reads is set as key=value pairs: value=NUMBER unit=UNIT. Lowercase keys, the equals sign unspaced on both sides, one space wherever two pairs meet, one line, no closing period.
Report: value=120 unit=A
